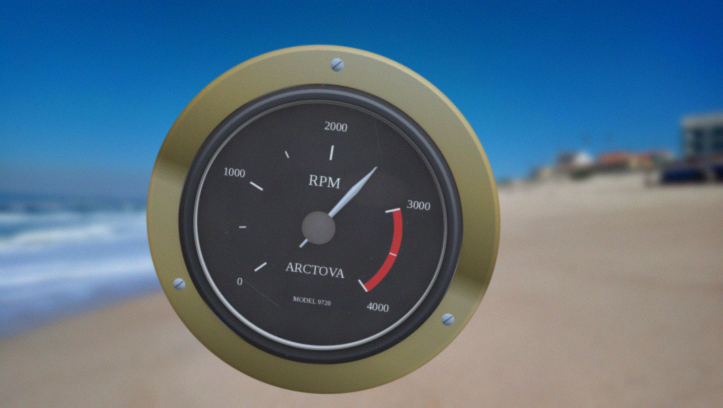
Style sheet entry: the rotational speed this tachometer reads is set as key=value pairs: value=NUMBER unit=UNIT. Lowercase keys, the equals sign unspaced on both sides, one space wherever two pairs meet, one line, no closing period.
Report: value=2500 unit=rpm
